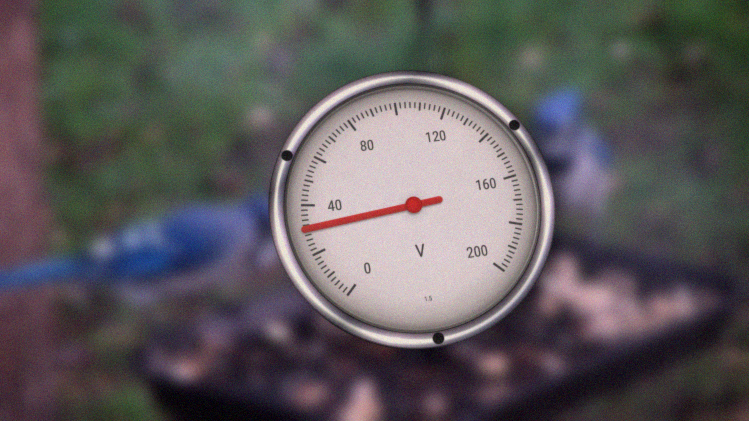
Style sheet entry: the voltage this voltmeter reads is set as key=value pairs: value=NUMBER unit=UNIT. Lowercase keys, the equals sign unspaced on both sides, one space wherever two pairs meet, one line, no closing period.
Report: value=30 unit=V
